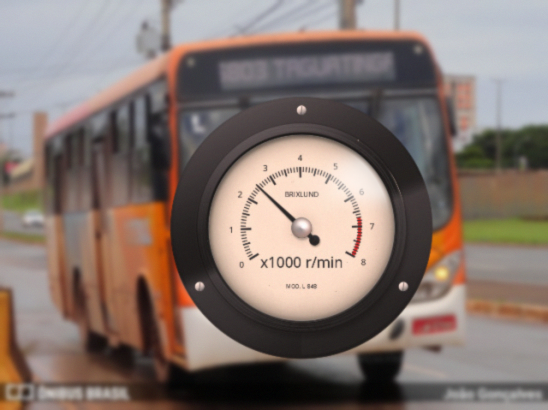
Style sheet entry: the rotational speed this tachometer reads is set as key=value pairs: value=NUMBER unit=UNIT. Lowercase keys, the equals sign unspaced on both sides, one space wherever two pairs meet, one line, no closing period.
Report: value=2500 unit=rpm
